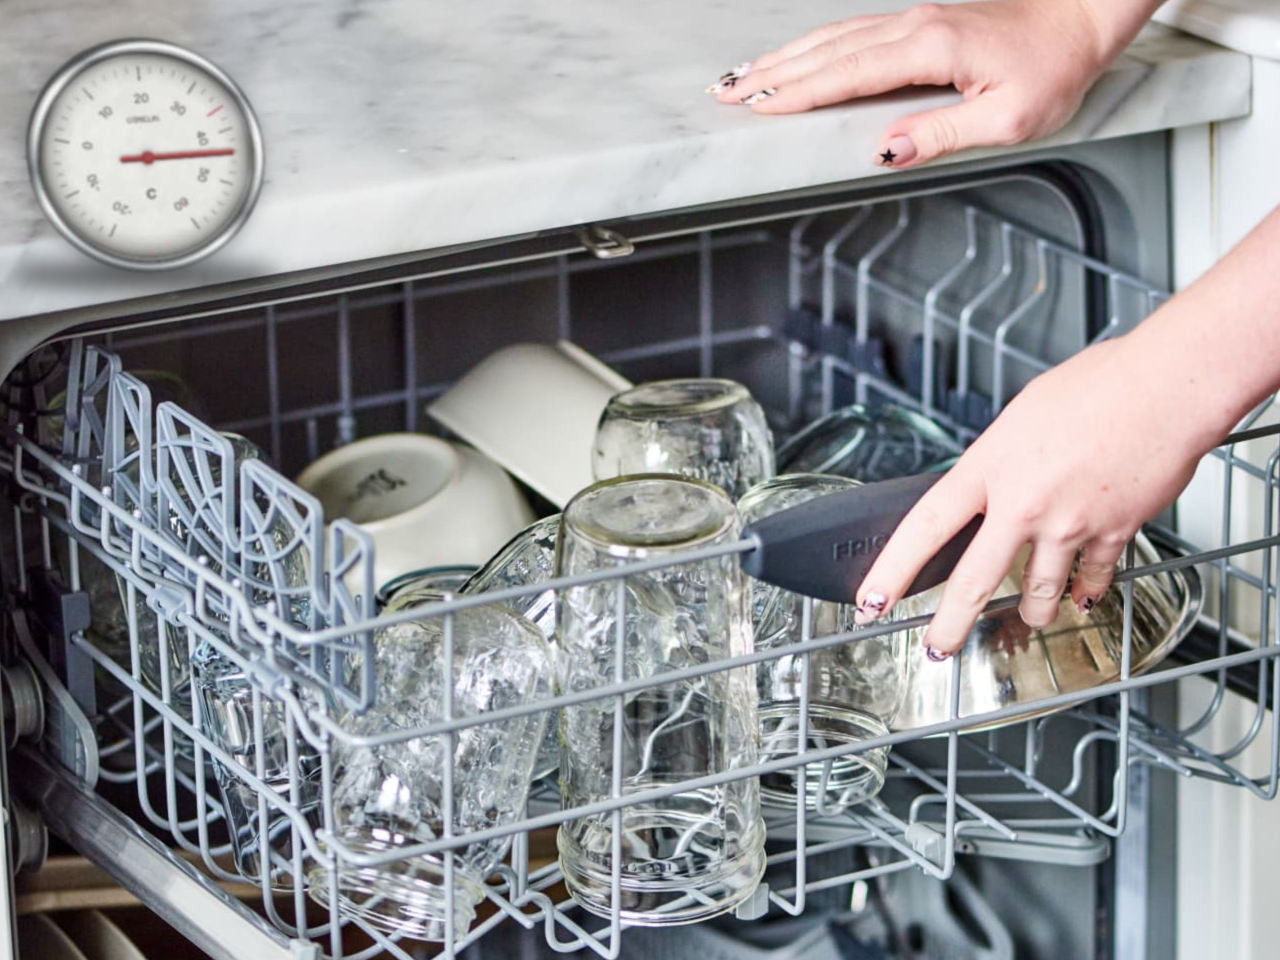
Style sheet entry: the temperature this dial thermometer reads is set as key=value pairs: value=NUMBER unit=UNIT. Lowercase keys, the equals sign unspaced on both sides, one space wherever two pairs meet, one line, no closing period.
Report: value=44 unit=°C
